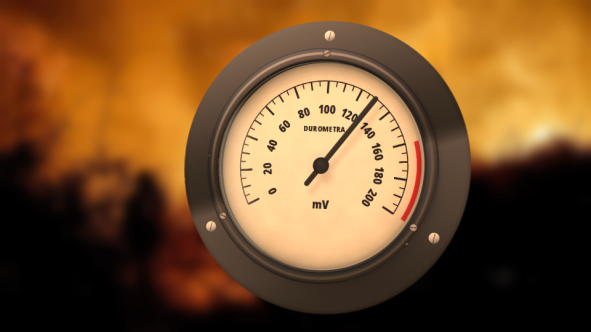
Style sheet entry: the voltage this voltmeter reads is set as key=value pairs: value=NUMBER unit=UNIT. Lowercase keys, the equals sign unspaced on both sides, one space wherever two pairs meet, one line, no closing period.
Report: value=130 unit=mV
